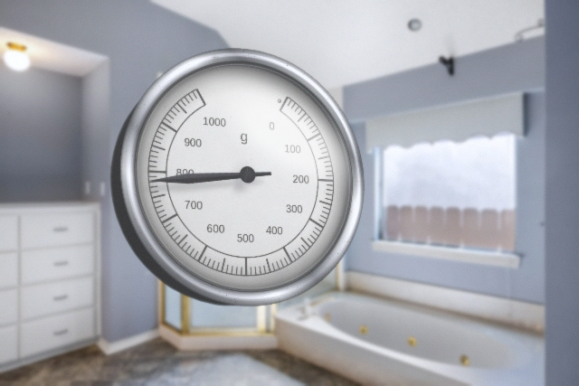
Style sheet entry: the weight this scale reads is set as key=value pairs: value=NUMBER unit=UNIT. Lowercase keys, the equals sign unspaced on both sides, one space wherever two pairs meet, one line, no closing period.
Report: value=780 unit=g
